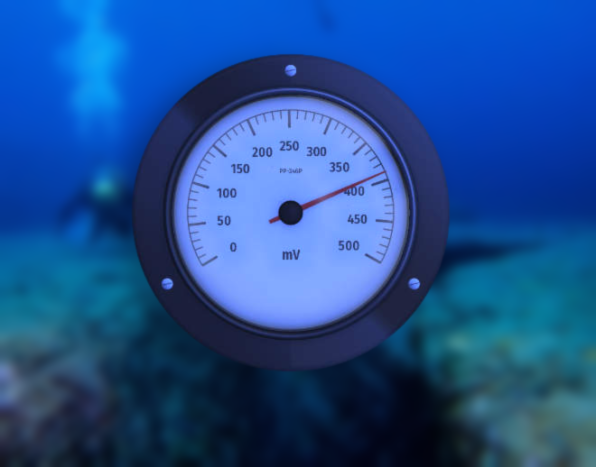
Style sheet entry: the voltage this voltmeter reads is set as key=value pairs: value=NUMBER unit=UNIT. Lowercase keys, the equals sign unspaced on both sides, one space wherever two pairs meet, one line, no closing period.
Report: value=390 unit=mV
